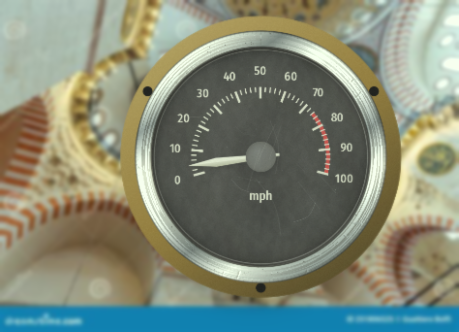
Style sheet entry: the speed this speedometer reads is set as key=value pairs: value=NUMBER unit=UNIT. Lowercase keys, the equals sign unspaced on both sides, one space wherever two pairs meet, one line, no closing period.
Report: value=4 unit=mph
